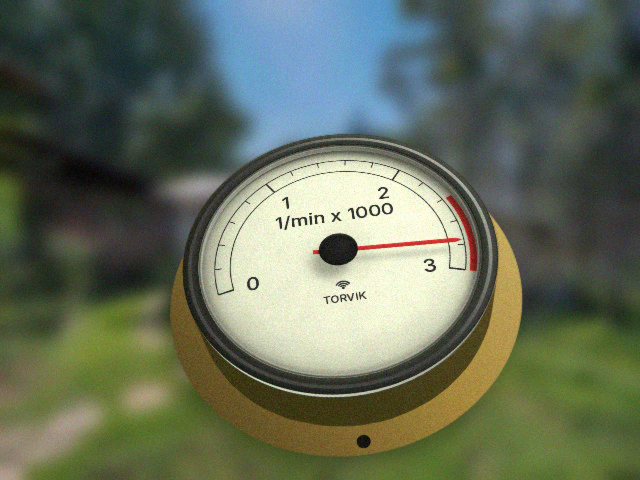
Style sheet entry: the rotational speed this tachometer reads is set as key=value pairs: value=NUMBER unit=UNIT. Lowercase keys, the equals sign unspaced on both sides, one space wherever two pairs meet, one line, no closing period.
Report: value=2800 unit=rpm
